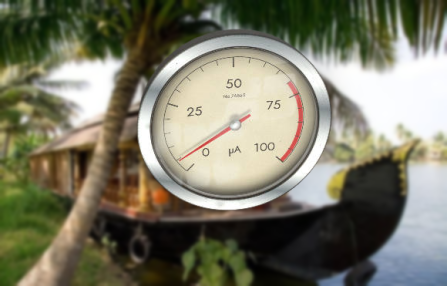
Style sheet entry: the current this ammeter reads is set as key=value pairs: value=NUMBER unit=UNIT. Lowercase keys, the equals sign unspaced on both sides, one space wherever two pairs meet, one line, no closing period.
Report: value=5 unit=µA
